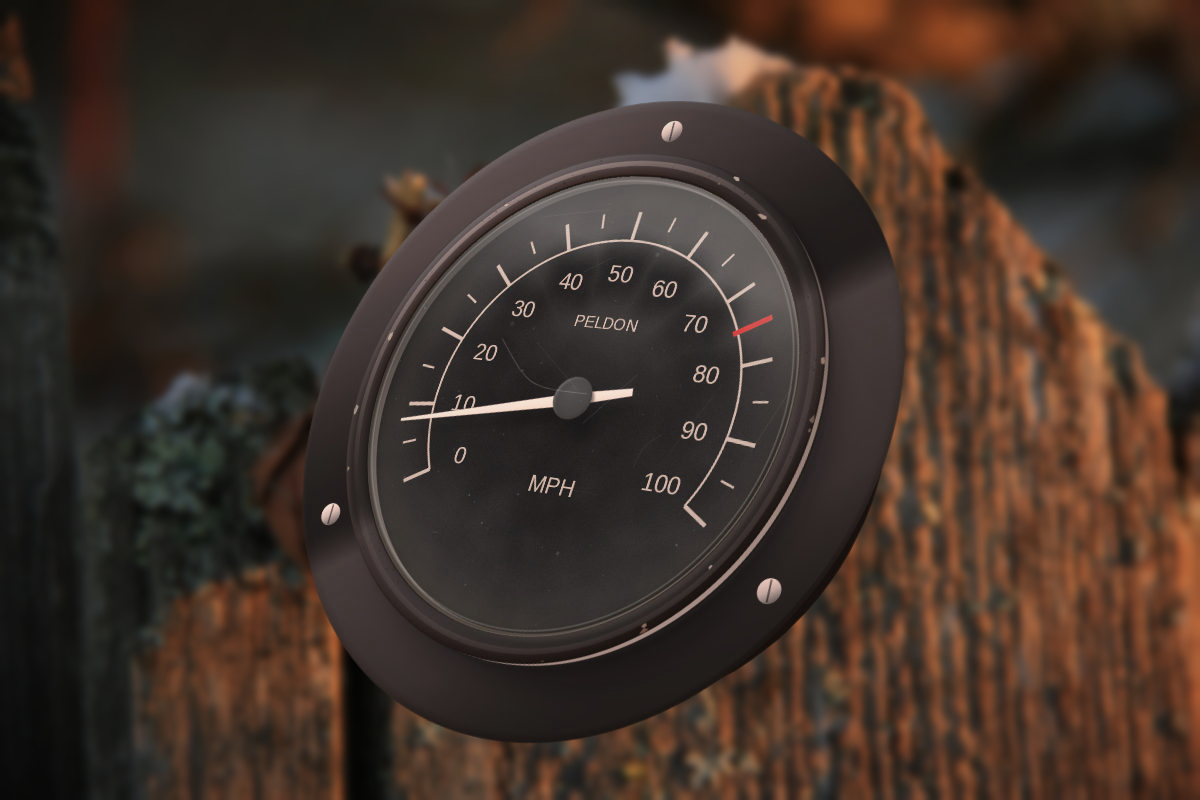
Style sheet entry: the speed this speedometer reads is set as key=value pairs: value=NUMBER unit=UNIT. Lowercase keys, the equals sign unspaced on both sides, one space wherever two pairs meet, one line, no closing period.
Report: value=7.5 unit=mph
